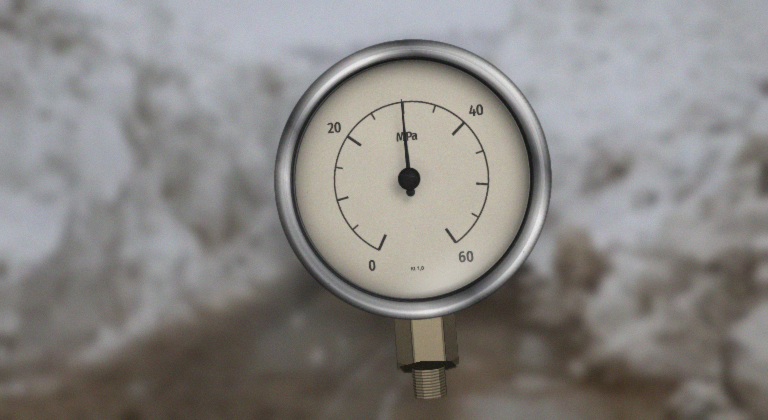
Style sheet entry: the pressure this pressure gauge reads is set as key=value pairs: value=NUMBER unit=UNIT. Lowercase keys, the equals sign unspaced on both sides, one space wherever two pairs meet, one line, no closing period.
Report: value=30 unit=MPa
